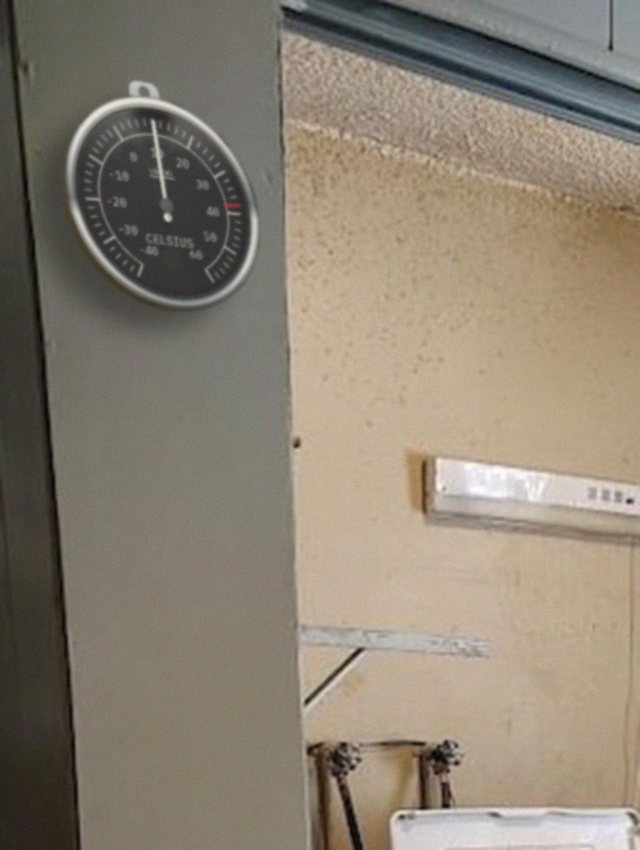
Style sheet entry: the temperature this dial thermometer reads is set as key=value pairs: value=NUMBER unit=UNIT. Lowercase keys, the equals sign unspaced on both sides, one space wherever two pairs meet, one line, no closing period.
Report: value=10 unit=°C
